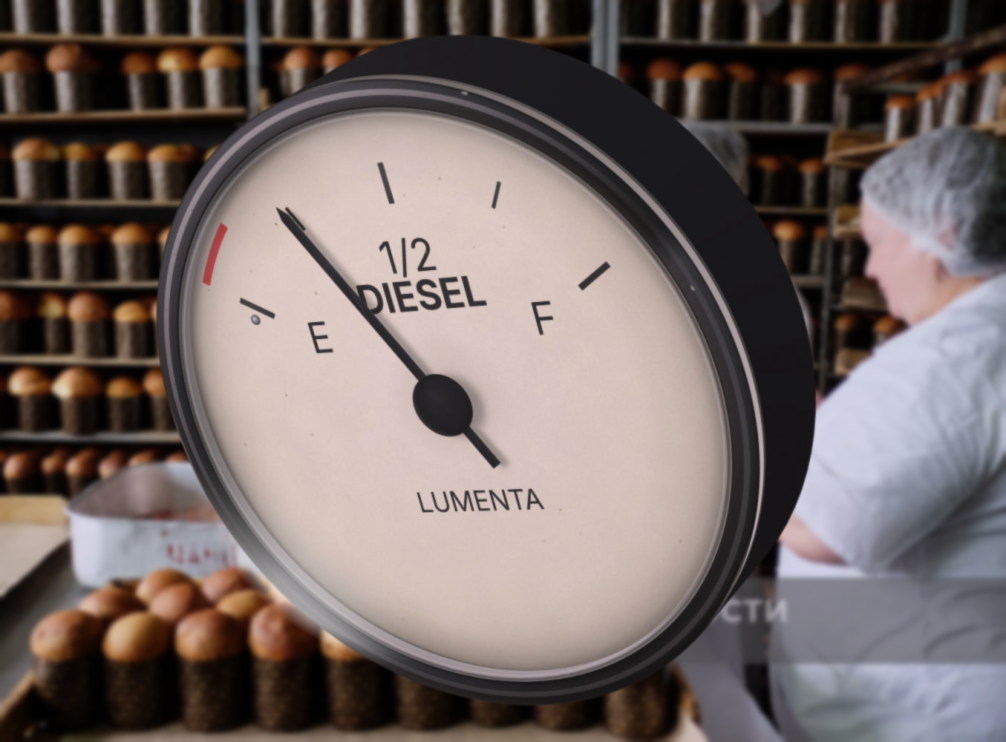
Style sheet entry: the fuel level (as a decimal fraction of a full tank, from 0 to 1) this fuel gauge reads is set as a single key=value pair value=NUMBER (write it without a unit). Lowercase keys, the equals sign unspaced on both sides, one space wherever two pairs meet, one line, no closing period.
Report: value=0.25
